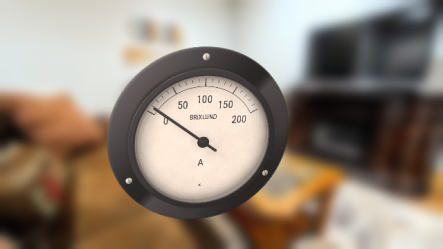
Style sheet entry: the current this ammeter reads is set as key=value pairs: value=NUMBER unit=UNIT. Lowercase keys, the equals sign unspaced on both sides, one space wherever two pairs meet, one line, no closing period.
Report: value=10 unit=A
